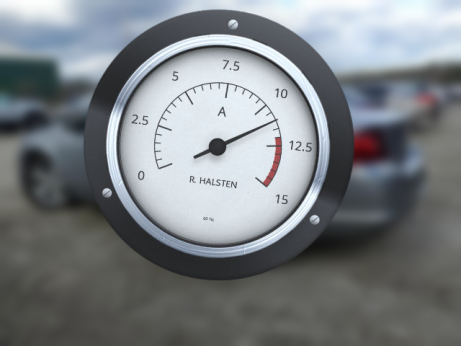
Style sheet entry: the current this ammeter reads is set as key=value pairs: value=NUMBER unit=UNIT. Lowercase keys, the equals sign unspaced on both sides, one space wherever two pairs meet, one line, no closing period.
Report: value=11 unit=A
